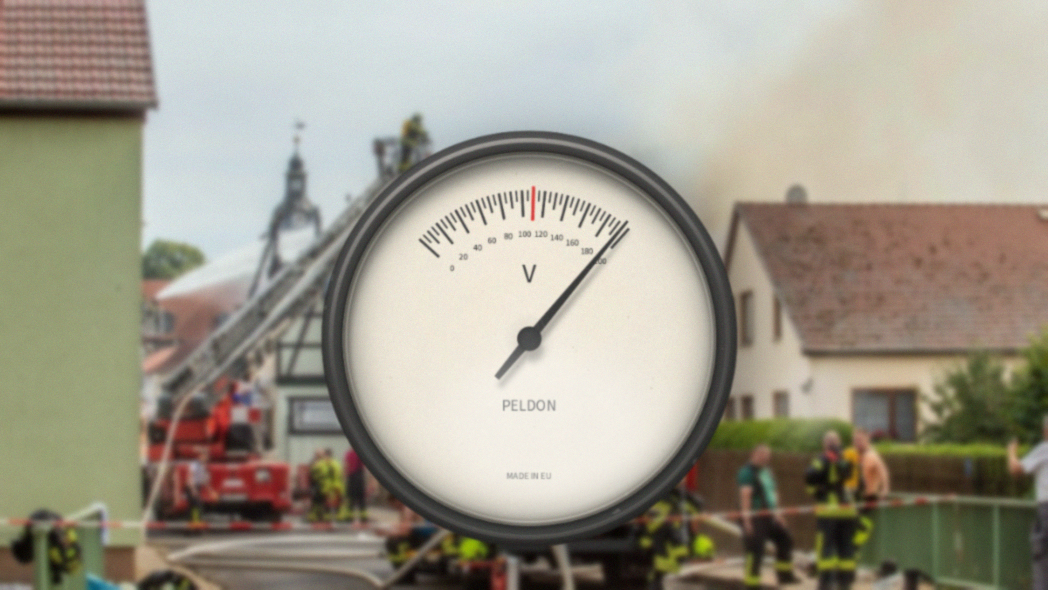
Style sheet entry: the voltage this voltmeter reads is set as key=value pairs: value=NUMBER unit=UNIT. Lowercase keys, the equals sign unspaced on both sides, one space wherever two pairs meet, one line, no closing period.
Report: value=195 unit=V
